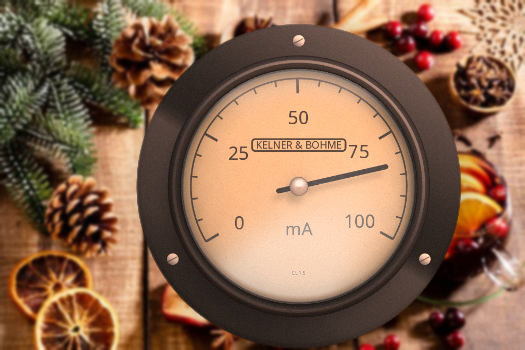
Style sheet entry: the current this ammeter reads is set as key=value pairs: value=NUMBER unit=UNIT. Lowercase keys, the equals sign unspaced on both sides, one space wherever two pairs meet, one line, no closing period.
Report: value=82.5 unit=mA
